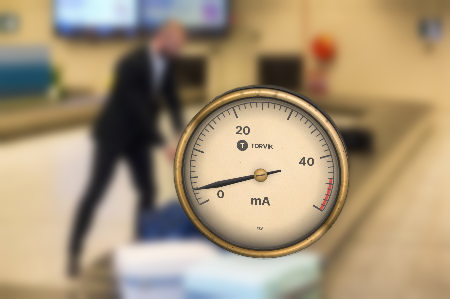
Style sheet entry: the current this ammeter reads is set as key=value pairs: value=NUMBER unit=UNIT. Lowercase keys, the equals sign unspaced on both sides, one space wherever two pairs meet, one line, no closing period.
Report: value=3 unit=mA
